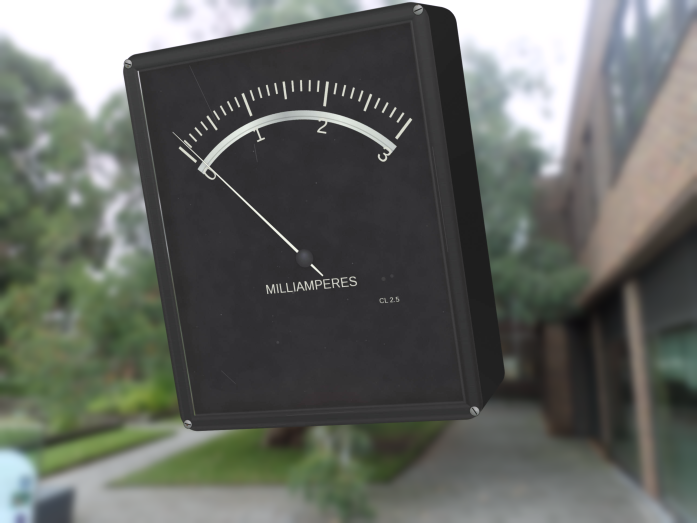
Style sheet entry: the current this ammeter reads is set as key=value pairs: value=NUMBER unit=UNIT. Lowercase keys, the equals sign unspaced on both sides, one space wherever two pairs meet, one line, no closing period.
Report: value=0.1 unit=mA
